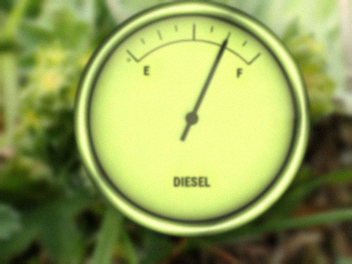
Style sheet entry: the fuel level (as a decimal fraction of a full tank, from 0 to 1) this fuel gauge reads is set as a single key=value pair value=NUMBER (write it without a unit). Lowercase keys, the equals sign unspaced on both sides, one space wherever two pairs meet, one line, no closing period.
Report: value=0.75
